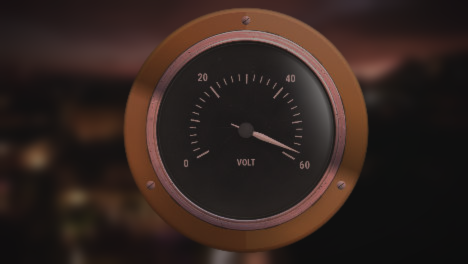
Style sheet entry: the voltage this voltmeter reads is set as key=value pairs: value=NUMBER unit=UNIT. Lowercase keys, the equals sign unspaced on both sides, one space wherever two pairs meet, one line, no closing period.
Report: value=58 unit=V
